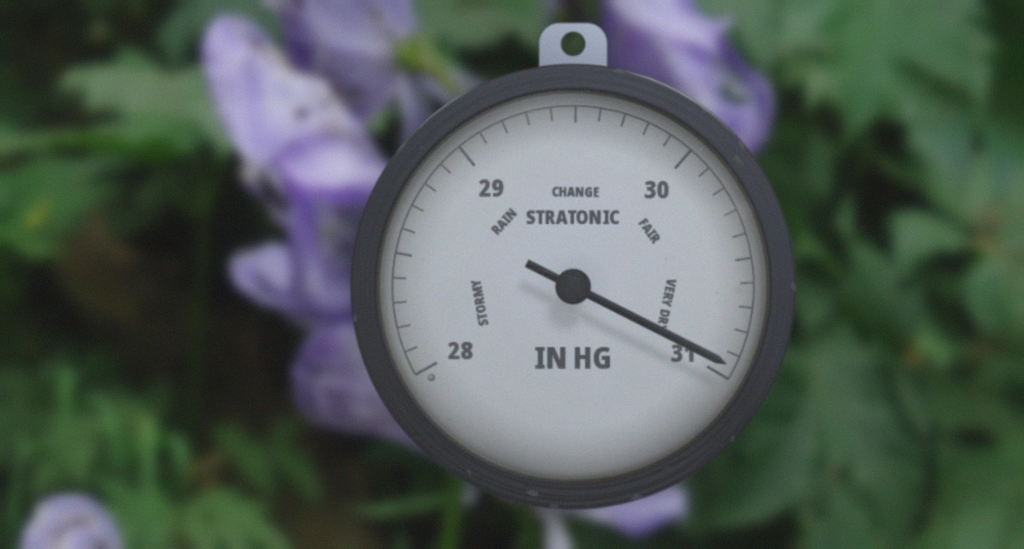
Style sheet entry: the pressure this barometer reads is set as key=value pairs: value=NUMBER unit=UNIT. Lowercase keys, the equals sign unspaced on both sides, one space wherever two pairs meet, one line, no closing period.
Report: value=30.95 unit=inHg
